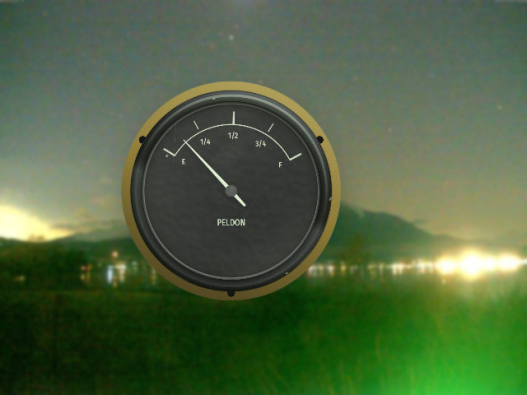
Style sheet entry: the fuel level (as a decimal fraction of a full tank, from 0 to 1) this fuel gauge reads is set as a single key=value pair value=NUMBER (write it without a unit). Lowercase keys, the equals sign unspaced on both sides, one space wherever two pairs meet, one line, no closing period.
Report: value=0.125
